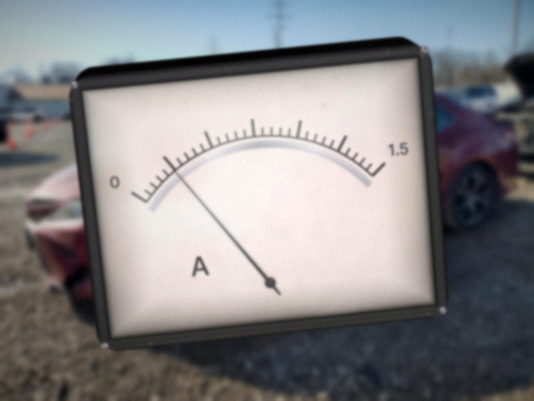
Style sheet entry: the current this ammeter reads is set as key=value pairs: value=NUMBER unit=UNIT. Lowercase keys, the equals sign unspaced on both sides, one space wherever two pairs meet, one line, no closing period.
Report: value=0.25 unit=A
